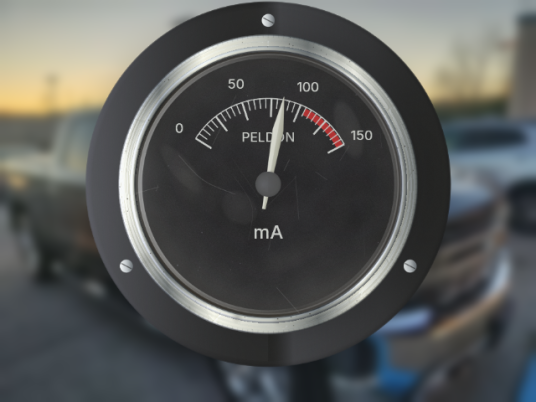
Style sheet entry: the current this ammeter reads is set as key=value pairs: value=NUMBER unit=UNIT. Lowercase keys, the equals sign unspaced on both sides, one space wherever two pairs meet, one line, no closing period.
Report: value=85 unit=mA
